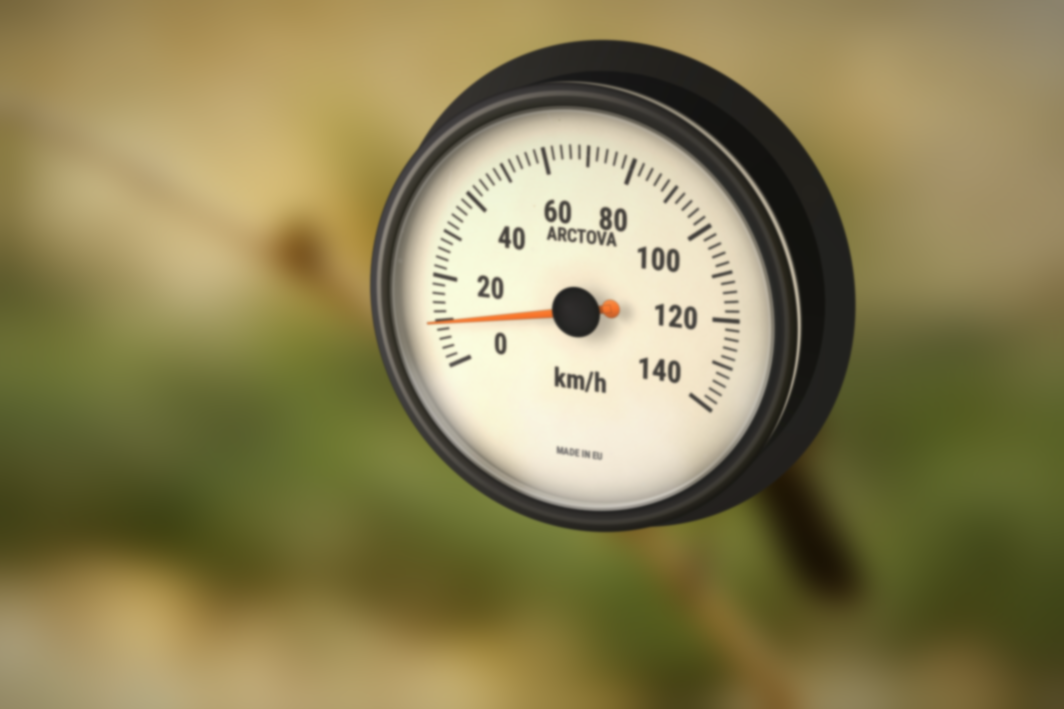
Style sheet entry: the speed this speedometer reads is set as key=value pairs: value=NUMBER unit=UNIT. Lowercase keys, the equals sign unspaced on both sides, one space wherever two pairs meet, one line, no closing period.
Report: value=10 unit=km/h
